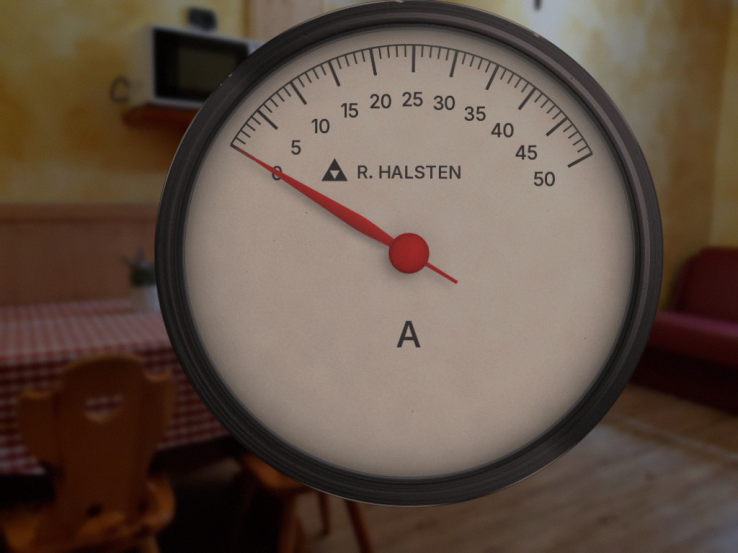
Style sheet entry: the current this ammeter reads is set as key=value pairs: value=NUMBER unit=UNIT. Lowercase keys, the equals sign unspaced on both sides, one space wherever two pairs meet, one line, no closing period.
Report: value=0 unit=A
